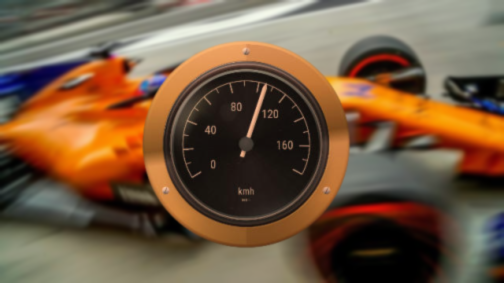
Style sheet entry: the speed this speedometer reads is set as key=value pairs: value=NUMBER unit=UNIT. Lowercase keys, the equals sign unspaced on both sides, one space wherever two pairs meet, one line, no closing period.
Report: value=105 unit=km/h
